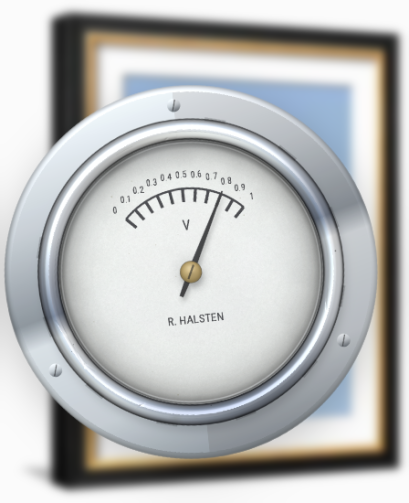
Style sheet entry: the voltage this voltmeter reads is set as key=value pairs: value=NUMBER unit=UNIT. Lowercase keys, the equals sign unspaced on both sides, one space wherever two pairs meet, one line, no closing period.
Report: value=0.8 unit=V
